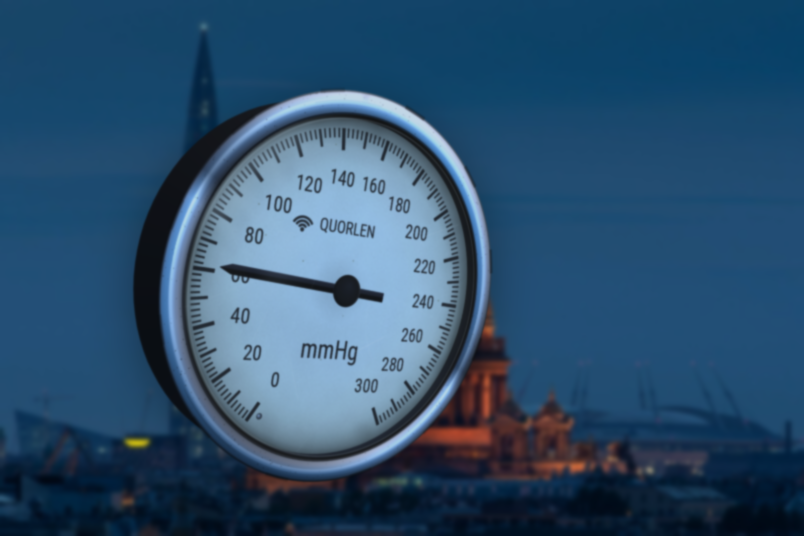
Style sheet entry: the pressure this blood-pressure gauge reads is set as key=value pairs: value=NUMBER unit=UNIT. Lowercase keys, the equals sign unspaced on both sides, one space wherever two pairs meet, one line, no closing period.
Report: value=62 unit=mmHg
